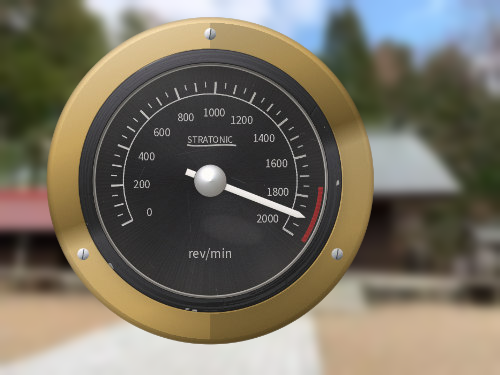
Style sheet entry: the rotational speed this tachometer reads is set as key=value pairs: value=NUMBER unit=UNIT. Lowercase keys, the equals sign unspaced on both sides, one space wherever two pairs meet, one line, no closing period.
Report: value=1900 unit=rpm
